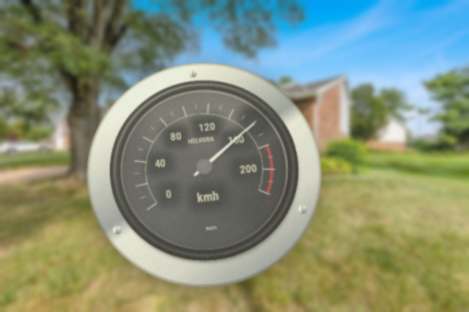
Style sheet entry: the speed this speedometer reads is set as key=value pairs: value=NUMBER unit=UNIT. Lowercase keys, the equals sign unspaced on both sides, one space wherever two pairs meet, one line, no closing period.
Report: value=160 unit=km/h
